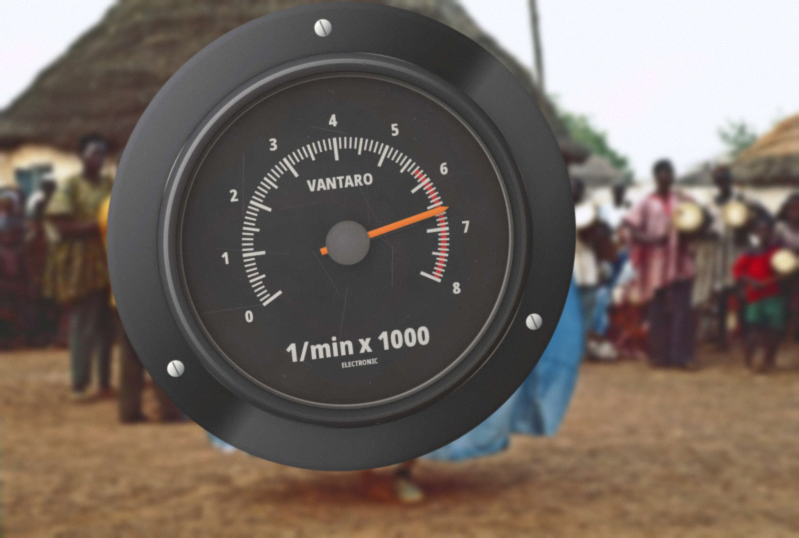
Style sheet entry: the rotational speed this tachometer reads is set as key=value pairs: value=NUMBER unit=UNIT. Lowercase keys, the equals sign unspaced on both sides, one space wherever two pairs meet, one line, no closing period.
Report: value=6600 unit=rpm
